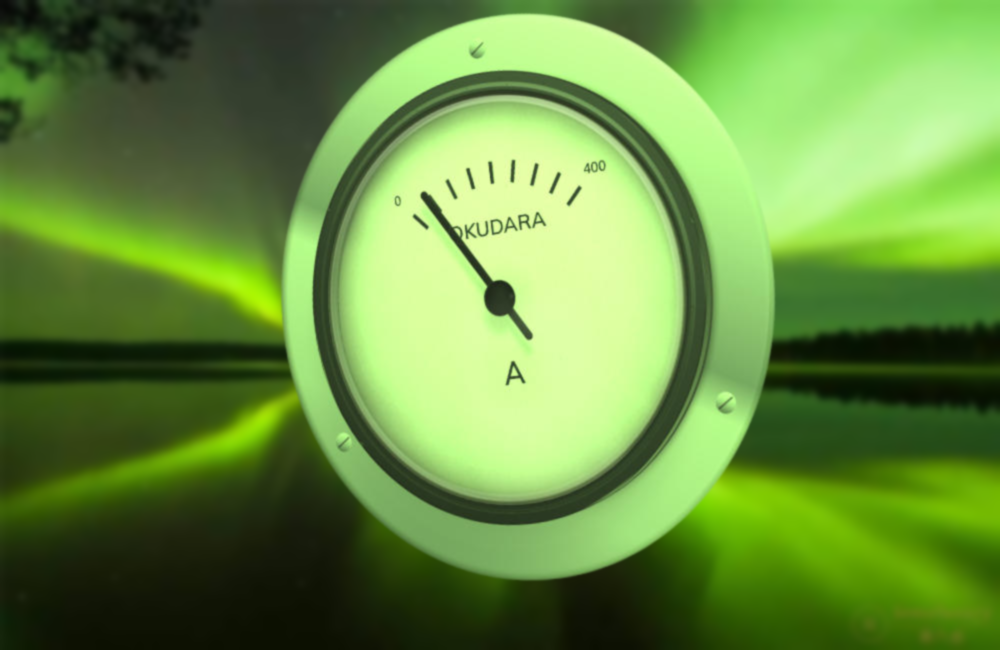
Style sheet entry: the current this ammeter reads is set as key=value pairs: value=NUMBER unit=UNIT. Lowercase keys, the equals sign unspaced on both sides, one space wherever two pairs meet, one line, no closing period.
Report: value=50 unit=A
